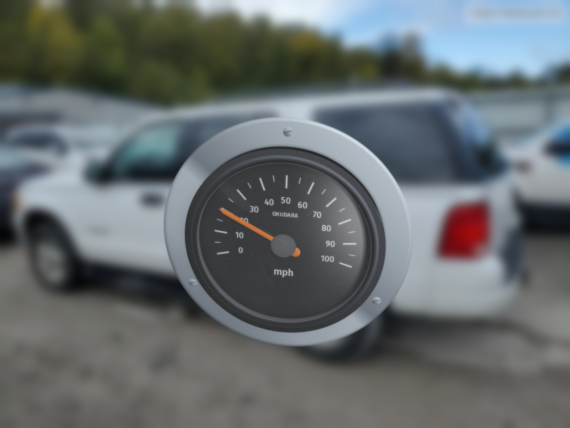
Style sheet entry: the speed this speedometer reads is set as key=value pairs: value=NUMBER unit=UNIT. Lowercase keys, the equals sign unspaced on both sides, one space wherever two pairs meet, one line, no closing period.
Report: value=20 unit=mph
